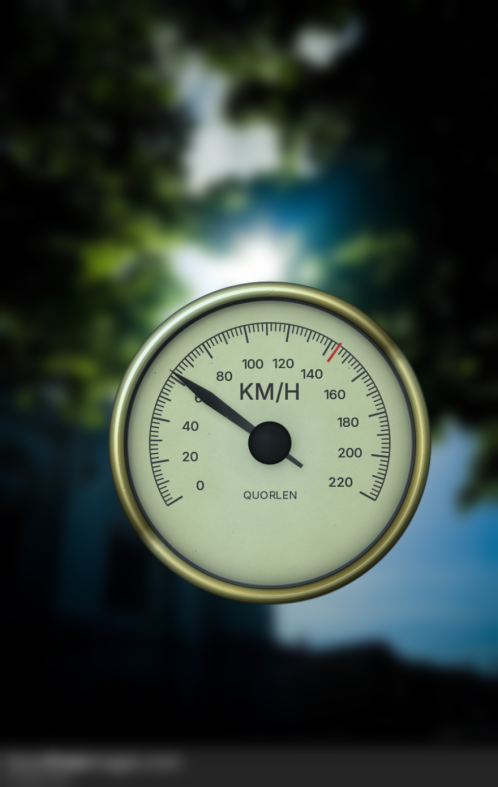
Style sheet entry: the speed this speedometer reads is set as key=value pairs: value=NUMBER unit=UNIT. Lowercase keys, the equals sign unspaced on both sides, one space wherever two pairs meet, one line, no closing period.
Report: value=62 unit=km/h
